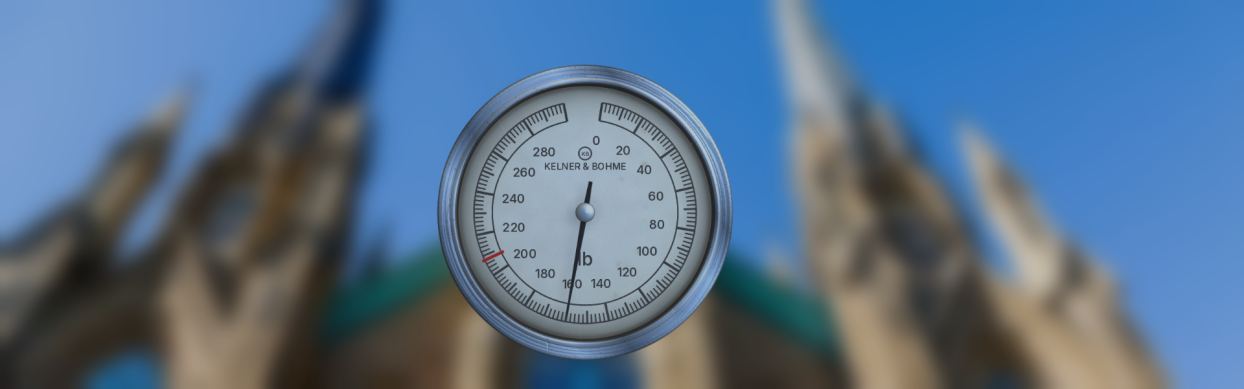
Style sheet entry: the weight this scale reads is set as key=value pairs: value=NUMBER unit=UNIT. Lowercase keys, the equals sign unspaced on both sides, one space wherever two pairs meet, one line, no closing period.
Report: value=160 unit=lb
